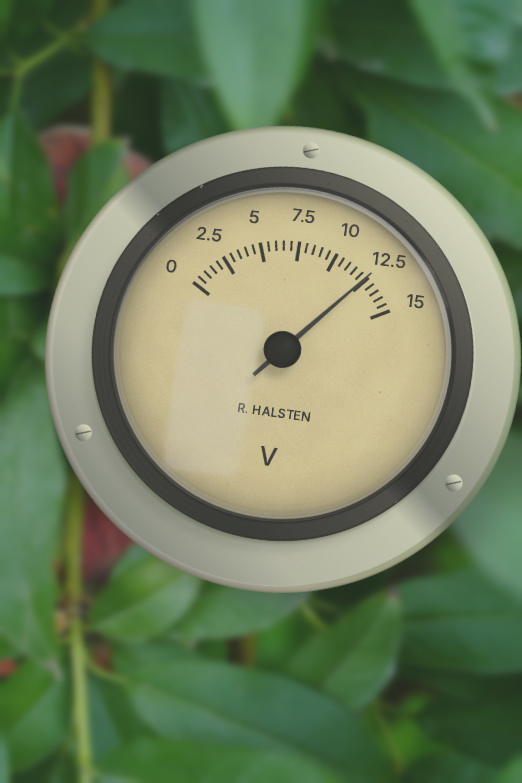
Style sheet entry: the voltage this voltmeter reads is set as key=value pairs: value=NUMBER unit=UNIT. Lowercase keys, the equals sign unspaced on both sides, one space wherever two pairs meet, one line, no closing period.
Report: value=12.5 unit=V
